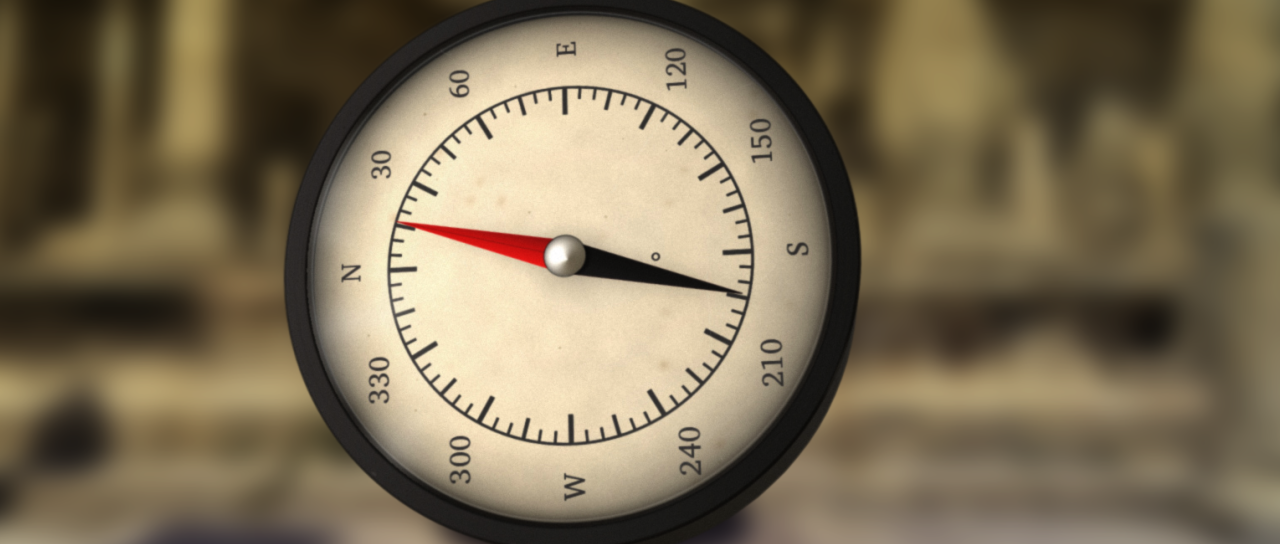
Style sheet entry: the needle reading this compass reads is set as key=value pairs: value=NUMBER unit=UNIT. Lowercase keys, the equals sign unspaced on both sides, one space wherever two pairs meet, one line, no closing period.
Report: value=15 unit=°
